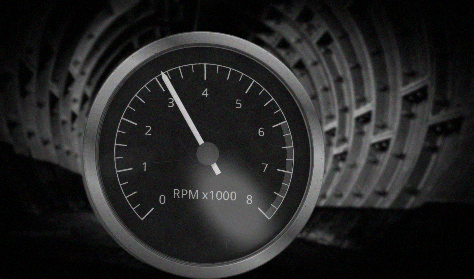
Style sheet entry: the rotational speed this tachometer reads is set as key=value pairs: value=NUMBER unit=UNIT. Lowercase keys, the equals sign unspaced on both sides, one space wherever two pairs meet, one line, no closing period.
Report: value=3125 unit=rpm
